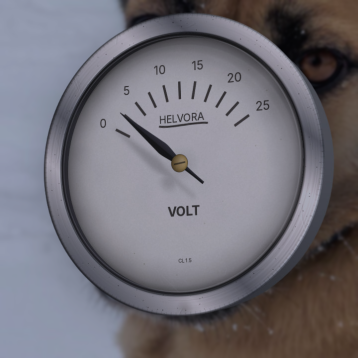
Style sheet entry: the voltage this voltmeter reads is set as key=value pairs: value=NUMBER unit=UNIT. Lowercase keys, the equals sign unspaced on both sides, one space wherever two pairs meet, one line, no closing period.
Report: value=2.5 unit=V
